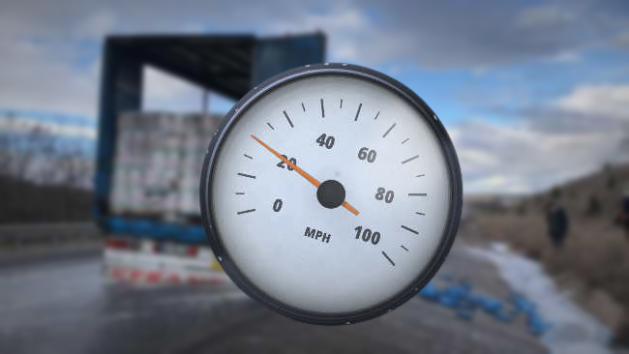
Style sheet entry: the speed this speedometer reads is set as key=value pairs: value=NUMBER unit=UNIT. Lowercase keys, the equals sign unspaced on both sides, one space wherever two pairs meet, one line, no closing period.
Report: value=20 unit=mph
